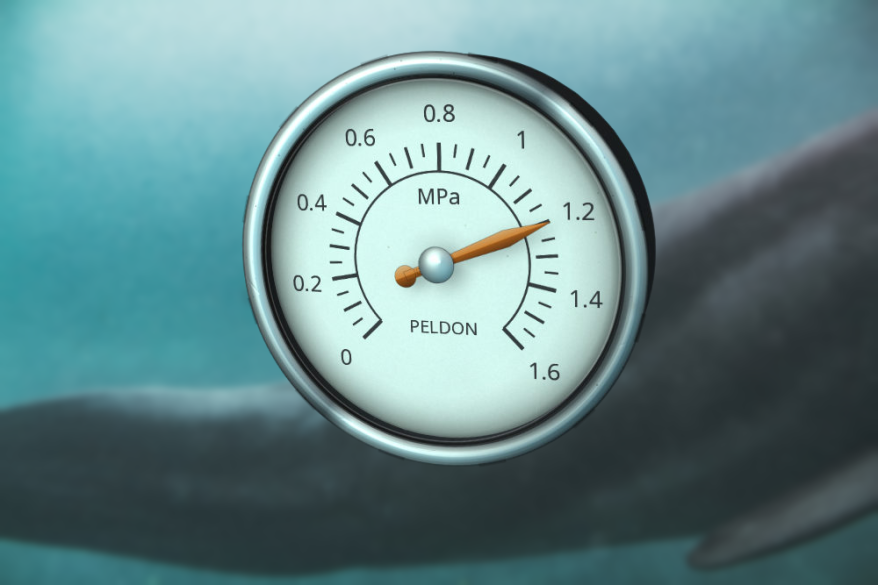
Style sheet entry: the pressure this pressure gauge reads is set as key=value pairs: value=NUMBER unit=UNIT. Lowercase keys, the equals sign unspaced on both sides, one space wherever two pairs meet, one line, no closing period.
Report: value=1.2 unit=MPa
